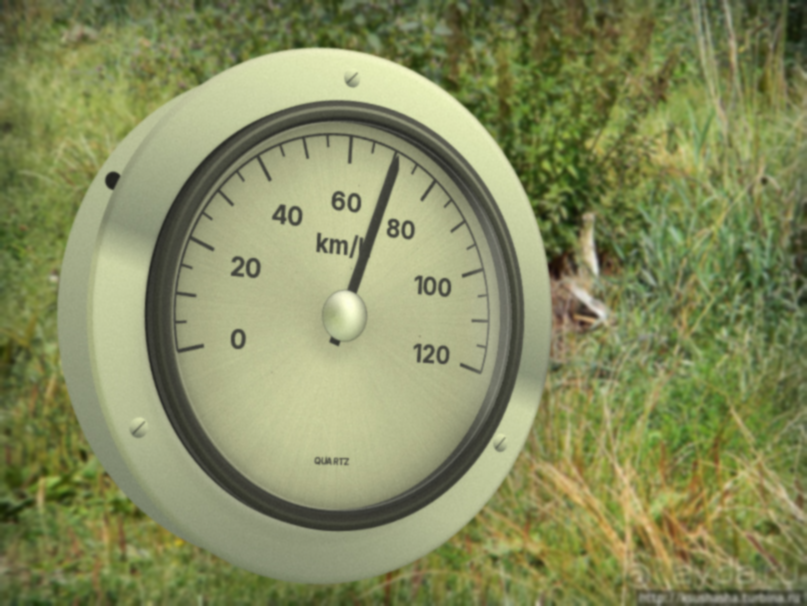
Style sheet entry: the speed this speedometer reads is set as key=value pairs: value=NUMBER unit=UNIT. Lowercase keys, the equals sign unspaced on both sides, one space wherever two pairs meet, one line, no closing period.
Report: value=70 unit=km/h
